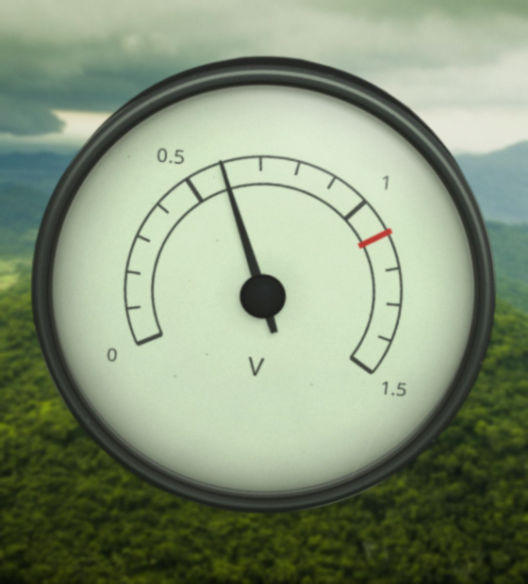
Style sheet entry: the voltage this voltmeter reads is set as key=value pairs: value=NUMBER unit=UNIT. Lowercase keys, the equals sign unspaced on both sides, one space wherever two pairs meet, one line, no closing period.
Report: value=0.6 unit=V
